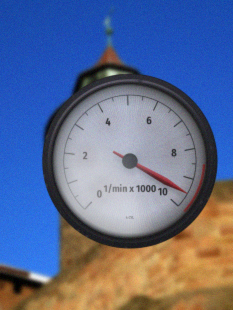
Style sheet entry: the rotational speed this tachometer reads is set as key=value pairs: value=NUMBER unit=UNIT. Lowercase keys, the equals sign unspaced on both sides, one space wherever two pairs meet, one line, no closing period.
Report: value=9500 unit=rpm
